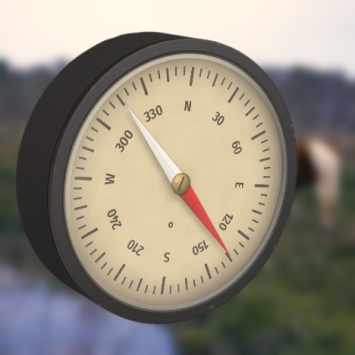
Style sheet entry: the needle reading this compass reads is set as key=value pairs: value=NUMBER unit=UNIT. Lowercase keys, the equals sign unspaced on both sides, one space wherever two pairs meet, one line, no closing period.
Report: value=135 unit=°
